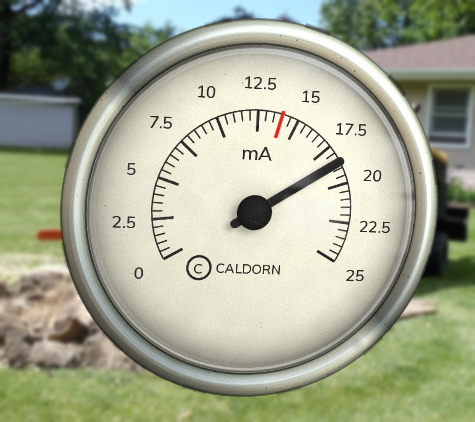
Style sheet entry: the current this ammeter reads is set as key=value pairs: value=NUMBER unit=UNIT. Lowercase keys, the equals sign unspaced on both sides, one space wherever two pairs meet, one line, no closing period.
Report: value=18.5 unit=mA
